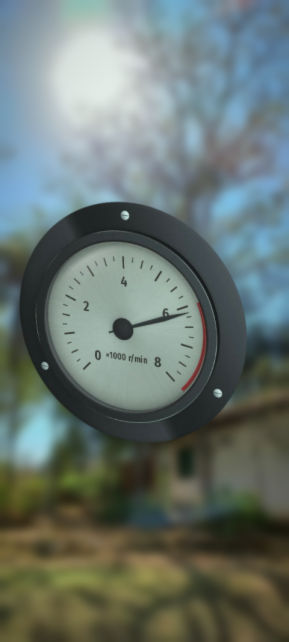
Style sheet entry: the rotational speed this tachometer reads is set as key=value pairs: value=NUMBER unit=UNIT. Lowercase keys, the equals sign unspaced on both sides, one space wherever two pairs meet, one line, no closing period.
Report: value=6125 unit=rpm
